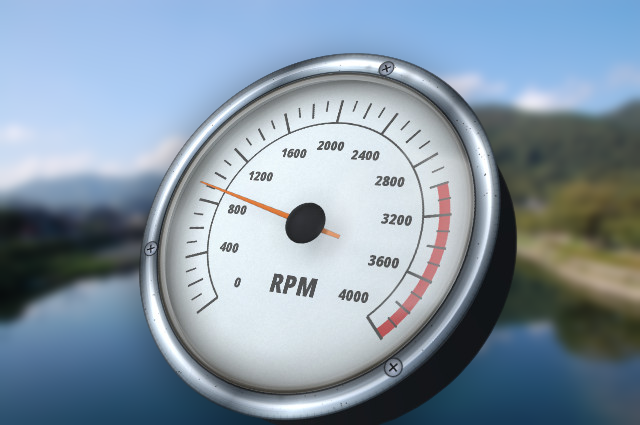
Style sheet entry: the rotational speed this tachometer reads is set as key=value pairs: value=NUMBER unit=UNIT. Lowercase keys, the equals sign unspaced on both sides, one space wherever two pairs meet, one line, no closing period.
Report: value=900 unit=rpm
